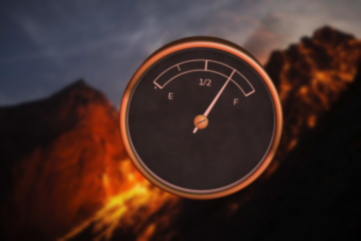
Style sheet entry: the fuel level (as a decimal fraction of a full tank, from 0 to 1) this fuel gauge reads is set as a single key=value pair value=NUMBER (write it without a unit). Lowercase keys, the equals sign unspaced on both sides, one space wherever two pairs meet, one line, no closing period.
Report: value=0.75
